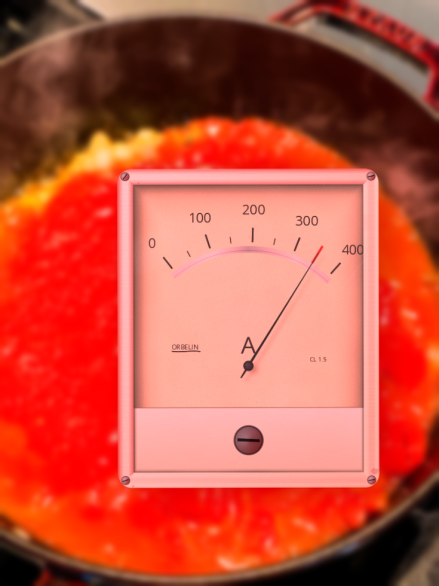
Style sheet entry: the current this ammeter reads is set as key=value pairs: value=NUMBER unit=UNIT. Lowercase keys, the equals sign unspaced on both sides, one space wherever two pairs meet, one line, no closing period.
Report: value=350 unit=A
